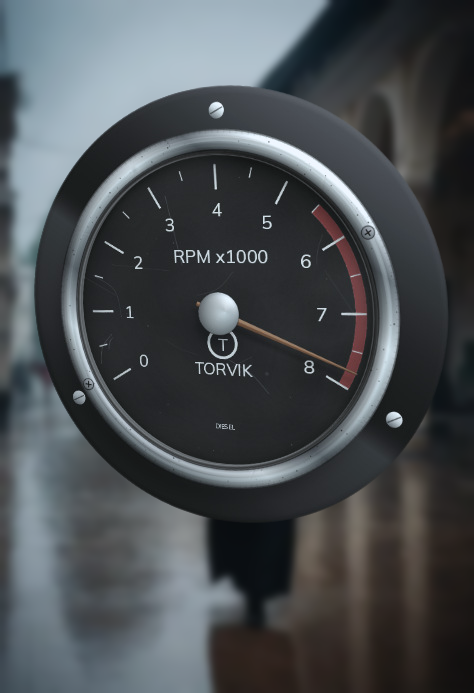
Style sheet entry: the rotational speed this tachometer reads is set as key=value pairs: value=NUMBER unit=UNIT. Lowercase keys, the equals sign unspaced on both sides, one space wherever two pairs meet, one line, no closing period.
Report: value=7750 unit=rpm
